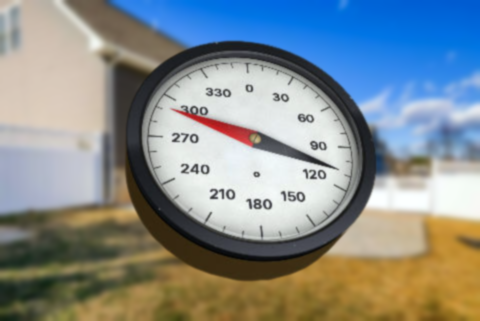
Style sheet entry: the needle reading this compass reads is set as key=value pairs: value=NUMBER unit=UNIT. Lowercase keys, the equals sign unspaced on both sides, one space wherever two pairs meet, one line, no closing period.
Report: value=290 unit=°
